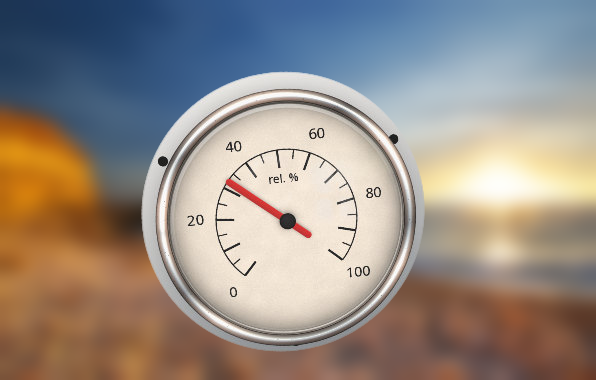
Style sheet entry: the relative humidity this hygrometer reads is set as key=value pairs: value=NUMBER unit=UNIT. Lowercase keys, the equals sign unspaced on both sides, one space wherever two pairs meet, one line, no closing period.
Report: value=32.5 unit=%
